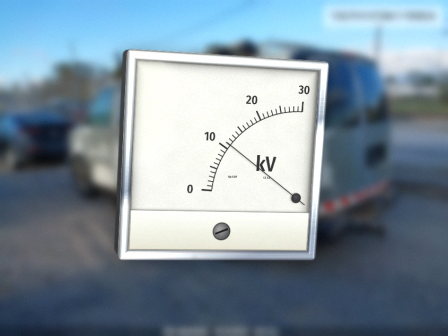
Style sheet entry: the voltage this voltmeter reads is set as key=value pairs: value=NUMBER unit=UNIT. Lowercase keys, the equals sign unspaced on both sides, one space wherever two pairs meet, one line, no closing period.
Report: value=11 unit=kV
